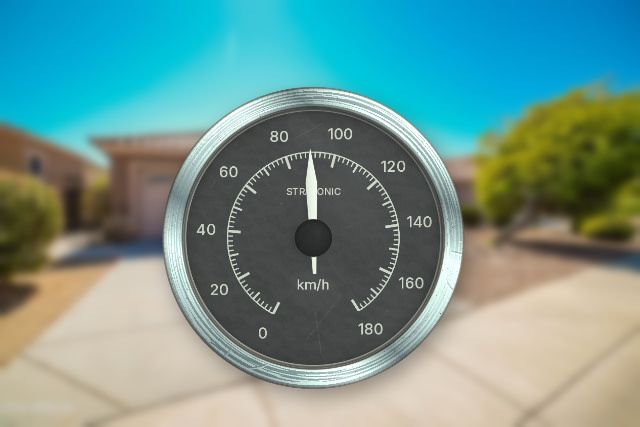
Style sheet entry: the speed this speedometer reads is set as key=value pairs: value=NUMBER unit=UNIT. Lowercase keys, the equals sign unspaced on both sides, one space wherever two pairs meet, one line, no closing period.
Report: value=90 unit=km/h
